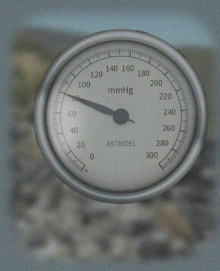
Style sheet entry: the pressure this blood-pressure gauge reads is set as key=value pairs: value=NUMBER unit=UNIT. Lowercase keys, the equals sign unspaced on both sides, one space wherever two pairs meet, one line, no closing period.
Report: value=80 unit=mmHg
